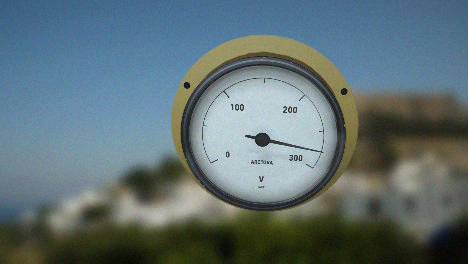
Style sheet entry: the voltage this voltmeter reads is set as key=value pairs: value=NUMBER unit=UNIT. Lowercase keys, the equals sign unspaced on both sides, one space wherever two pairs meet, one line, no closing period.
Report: value=275 unit=V
